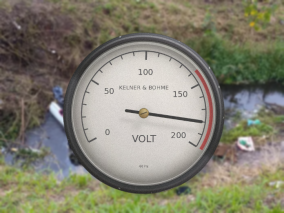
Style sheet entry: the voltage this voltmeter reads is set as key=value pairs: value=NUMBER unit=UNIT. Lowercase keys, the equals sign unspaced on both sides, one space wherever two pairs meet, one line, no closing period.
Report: value=180 unit=V
